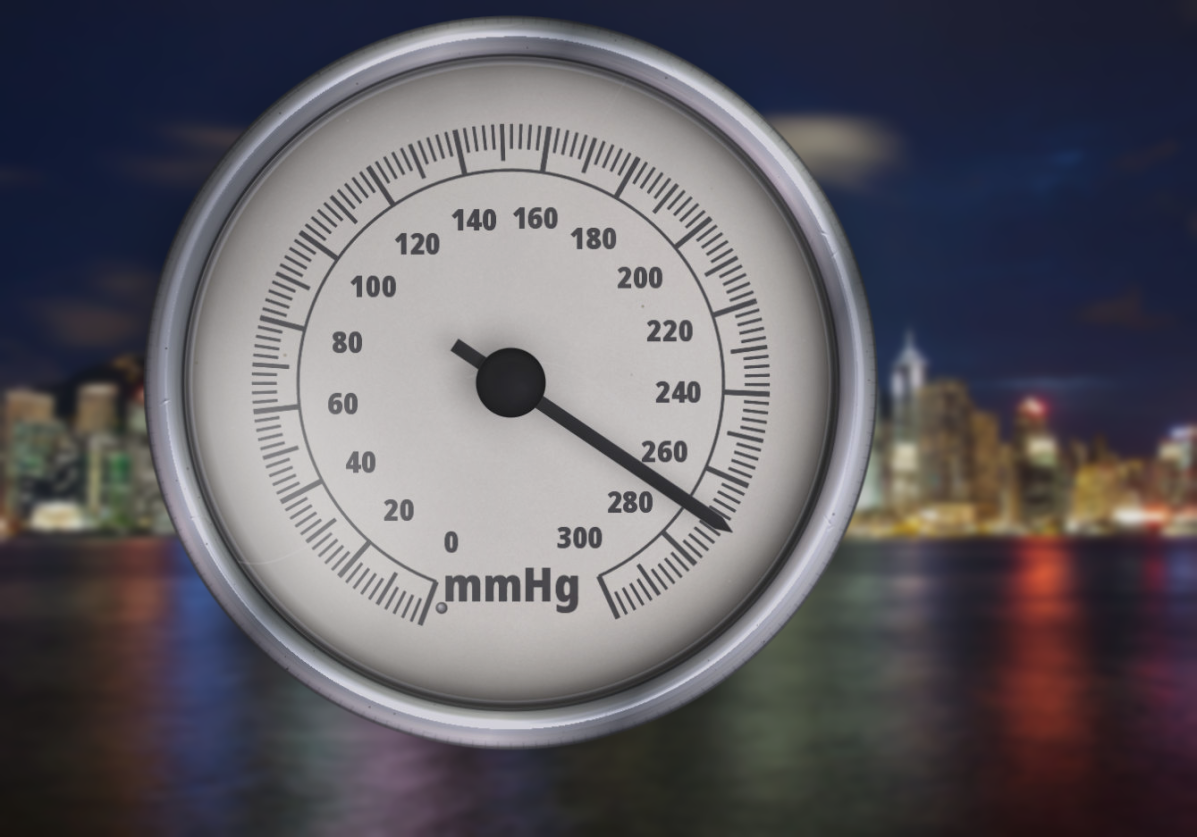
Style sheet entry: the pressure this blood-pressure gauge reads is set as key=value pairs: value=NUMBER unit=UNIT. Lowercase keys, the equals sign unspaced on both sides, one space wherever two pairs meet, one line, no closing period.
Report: value=270 unit=mmHg
